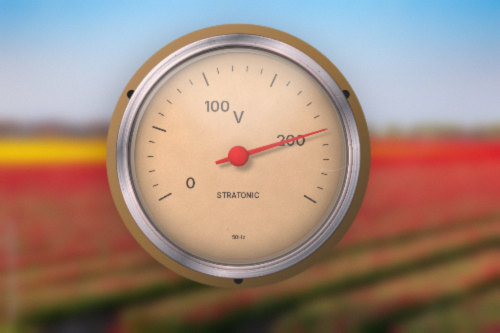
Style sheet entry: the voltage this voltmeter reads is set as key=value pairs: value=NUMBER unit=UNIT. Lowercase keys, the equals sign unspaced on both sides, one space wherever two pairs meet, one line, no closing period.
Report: value=200 unit=V
